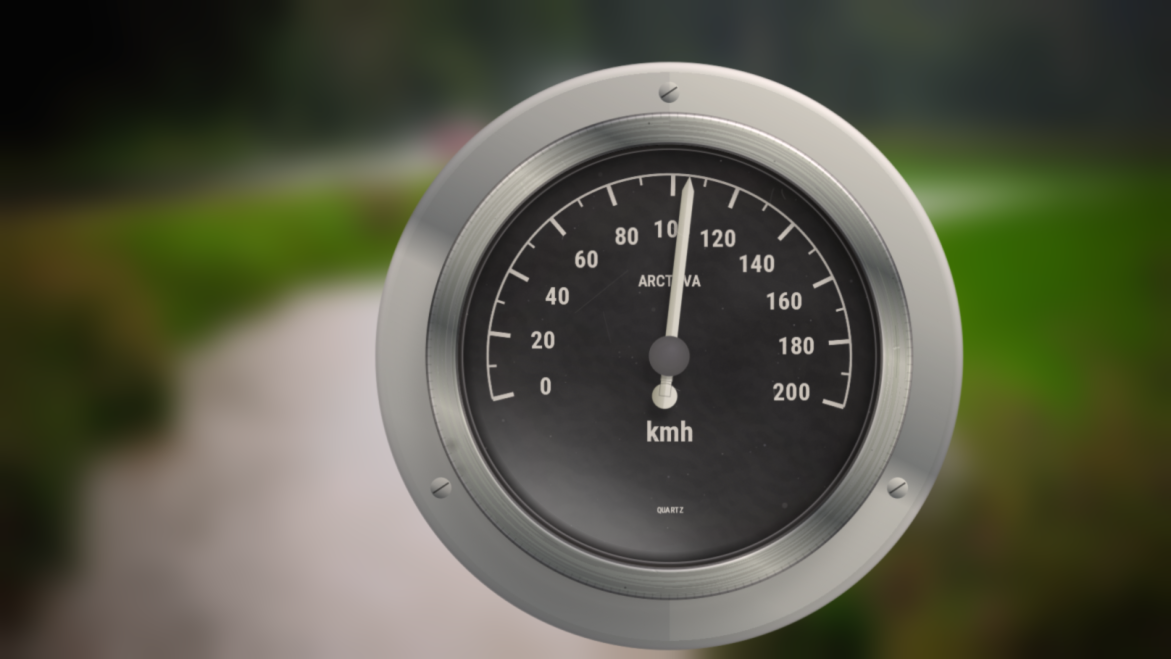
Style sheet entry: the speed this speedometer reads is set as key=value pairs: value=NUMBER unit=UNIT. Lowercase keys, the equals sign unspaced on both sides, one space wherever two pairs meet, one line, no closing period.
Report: value=105 unit=km/h
